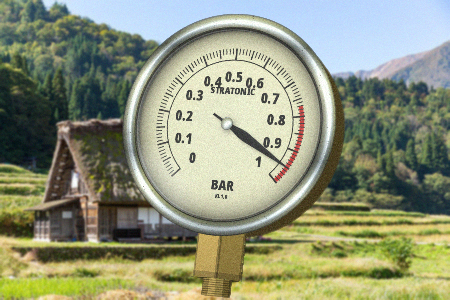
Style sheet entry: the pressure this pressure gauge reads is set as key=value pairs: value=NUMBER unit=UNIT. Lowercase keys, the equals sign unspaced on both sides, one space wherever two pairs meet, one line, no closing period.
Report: value=0.95 unit=bar
